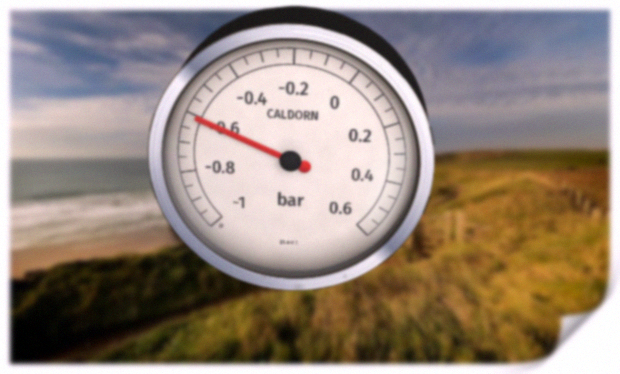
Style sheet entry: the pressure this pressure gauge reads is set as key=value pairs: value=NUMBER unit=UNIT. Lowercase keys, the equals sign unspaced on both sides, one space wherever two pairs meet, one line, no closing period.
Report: value=-0.6 unit=bar
